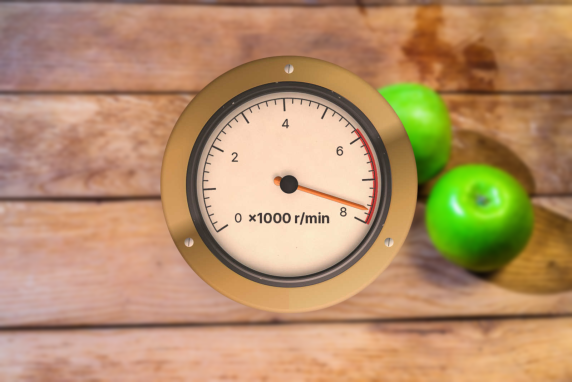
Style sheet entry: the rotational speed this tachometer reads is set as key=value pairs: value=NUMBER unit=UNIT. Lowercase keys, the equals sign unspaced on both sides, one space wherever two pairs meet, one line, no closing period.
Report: value=7700 unit=rpm
